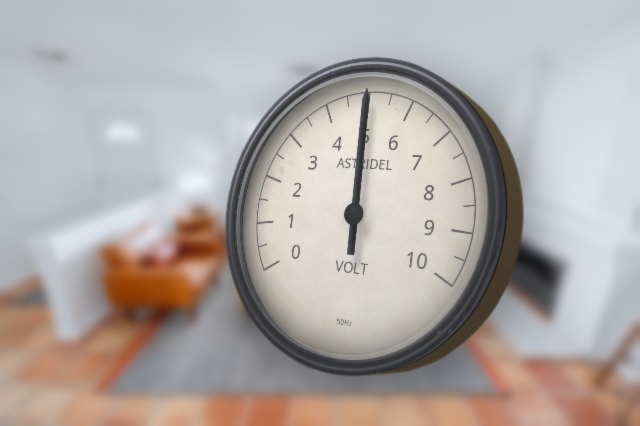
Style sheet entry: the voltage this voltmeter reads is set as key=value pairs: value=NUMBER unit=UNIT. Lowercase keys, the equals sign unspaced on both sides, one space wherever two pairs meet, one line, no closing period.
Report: value=5 unit=V
